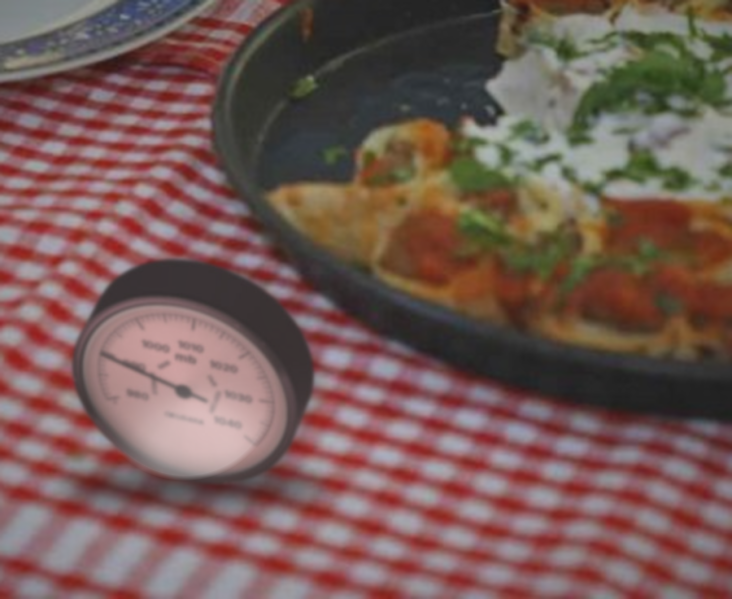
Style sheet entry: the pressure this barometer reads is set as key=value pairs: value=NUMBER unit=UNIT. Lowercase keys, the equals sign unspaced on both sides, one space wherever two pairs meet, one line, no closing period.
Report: value=990 unit=mbar
